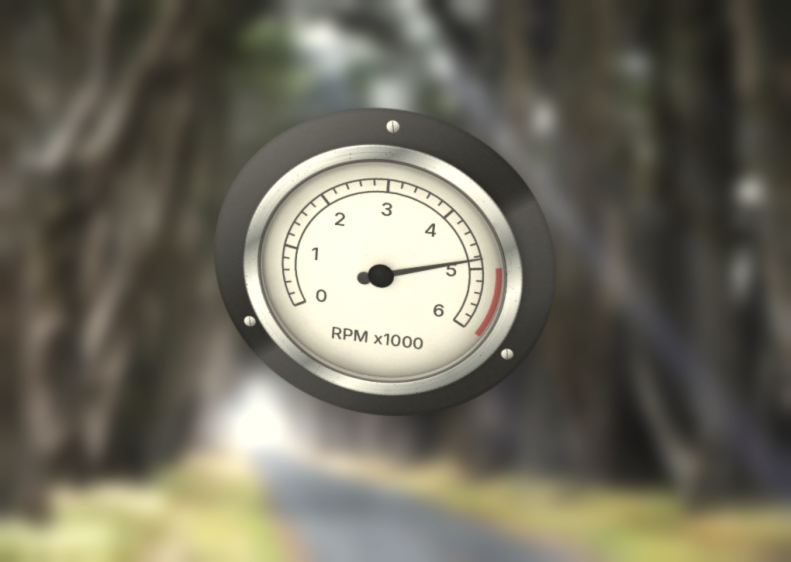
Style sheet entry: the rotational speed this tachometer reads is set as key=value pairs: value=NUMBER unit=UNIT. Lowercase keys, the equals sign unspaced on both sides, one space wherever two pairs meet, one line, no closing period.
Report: value=4800 unit=rpm
